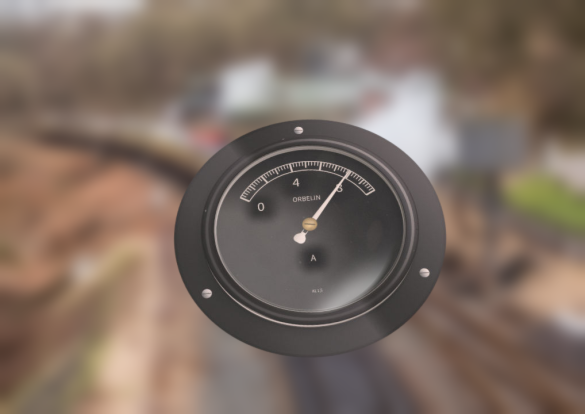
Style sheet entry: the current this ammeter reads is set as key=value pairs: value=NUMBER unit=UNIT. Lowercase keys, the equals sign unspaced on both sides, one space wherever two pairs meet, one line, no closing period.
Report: value=8 unit=A
